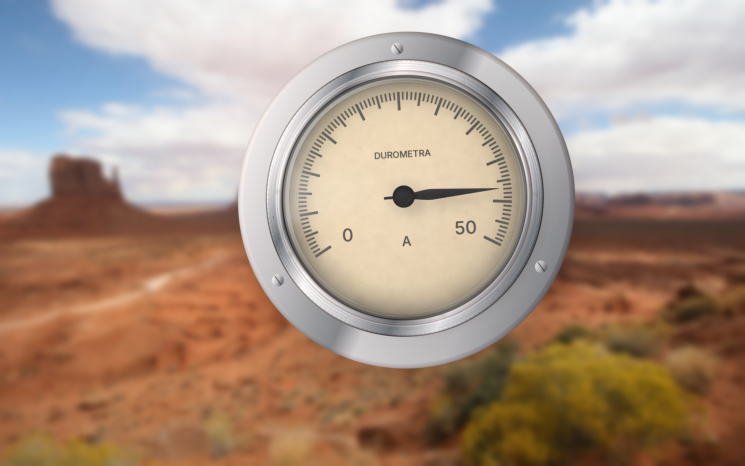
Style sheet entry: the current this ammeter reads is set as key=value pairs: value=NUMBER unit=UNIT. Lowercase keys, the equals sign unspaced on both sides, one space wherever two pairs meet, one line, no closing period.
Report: value=43.5 unit=A
